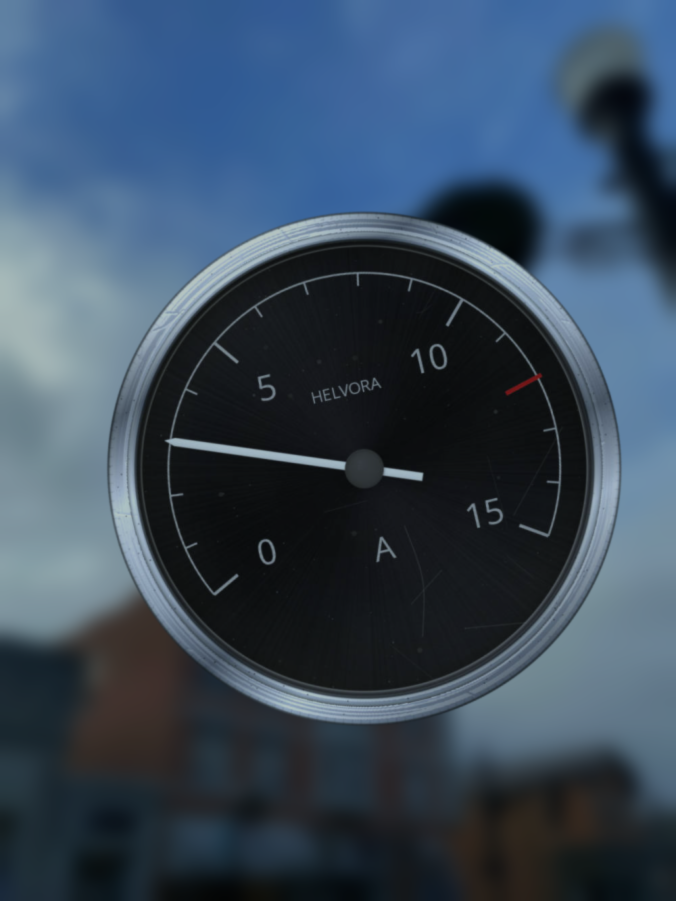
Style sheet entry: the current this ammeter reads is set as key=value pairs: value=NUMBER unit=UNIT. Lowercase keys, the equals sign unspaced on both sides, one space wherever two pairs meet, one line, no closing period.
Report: value=3 unit=A
